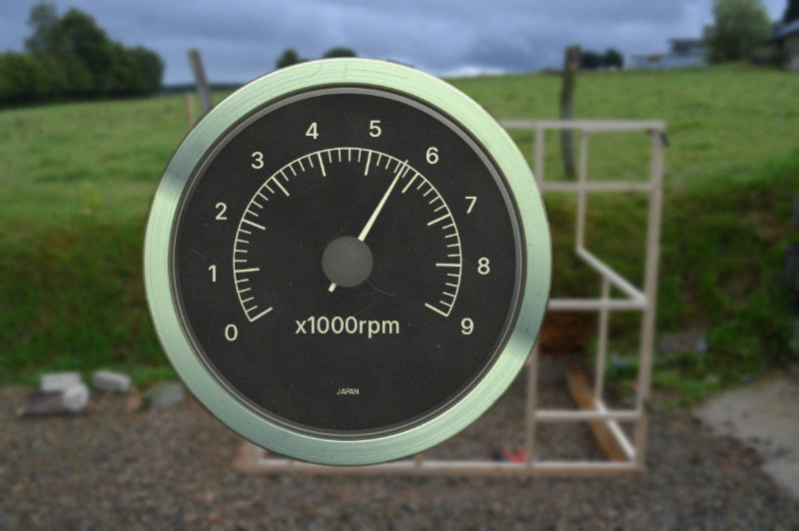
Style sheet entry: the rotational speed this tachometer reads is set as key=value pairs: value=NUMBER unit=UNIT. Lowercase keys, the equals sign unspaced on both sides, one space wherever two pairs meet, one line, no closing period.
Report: value=5700 unit=rpm
